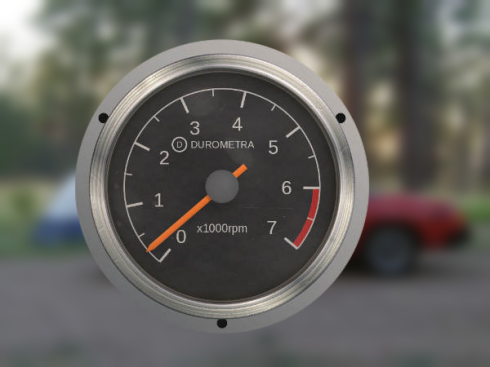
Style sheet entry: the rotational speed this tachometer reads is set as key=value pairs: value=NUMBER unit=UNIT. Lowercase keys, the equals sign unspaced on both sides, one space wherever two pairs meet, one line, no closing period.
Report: value=250 unit=rpm
